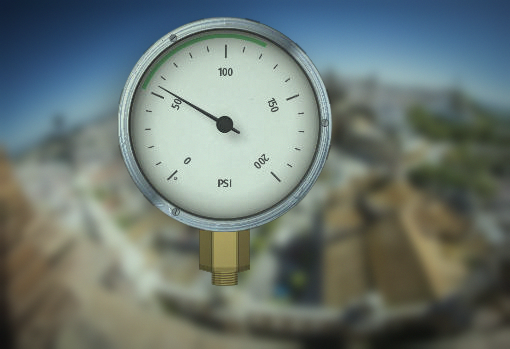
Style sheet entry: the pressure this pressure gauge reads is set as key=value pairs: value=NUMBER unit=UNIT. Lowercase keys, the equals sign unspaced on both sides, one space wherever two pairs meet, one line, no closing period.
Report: value=55 unit=psi
